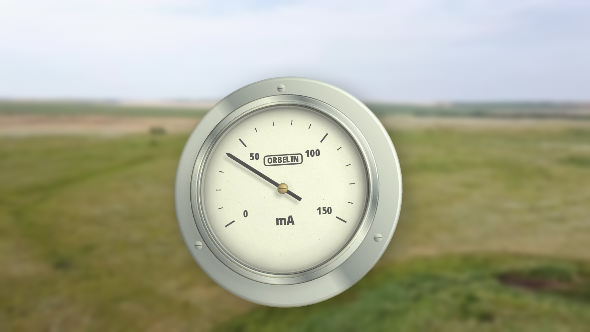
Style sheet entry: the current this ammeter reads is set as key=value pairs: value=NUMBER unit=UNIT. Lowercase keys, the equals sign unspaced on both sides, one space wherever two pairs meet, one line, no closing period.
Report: value=40 unit=mA
